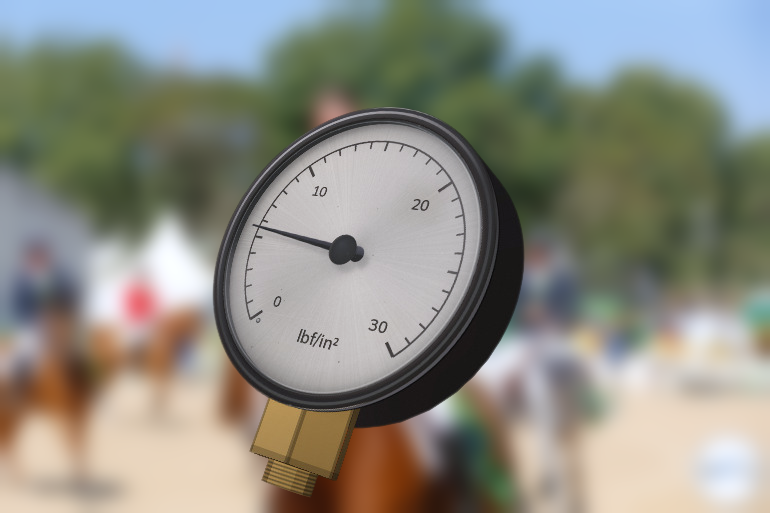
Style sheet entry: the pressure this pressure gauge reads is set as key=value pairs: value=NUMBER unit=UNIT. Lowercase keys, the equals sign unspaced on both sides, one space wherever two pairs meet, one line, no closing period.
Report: value=5.5 unit=psi
